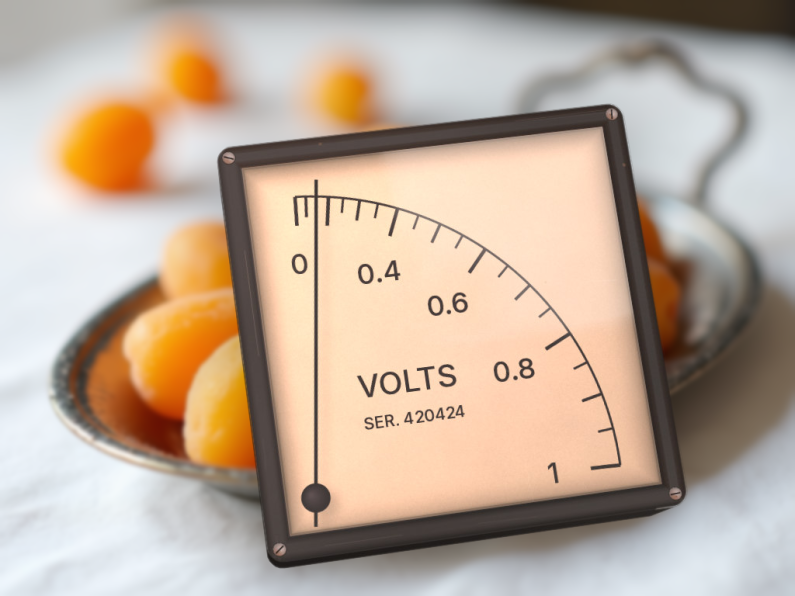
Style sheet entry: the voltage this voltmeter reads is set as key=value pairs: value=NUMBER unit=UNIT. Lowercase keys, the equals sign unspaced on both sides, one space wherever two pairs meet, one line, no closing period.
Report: value=0.15 unit=V
